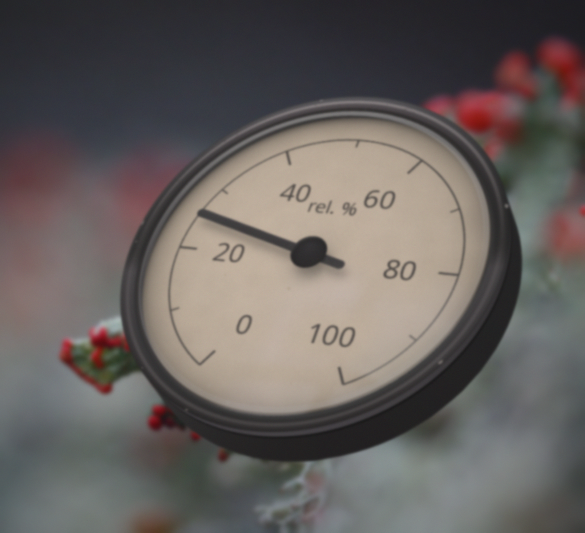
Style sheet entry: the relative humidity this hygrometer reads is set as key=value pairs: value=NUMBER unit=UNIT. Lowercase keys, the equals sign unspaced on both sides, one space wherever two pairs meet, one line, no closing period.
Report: value=25 unit=%
